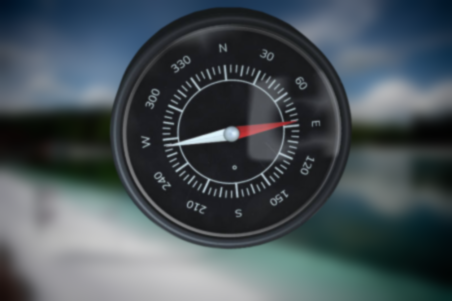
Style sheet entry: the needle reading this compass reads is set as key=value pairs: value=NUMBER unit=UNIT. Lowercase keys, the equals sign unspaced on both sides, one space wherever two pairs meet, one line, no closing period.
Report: value=85 unit=°
